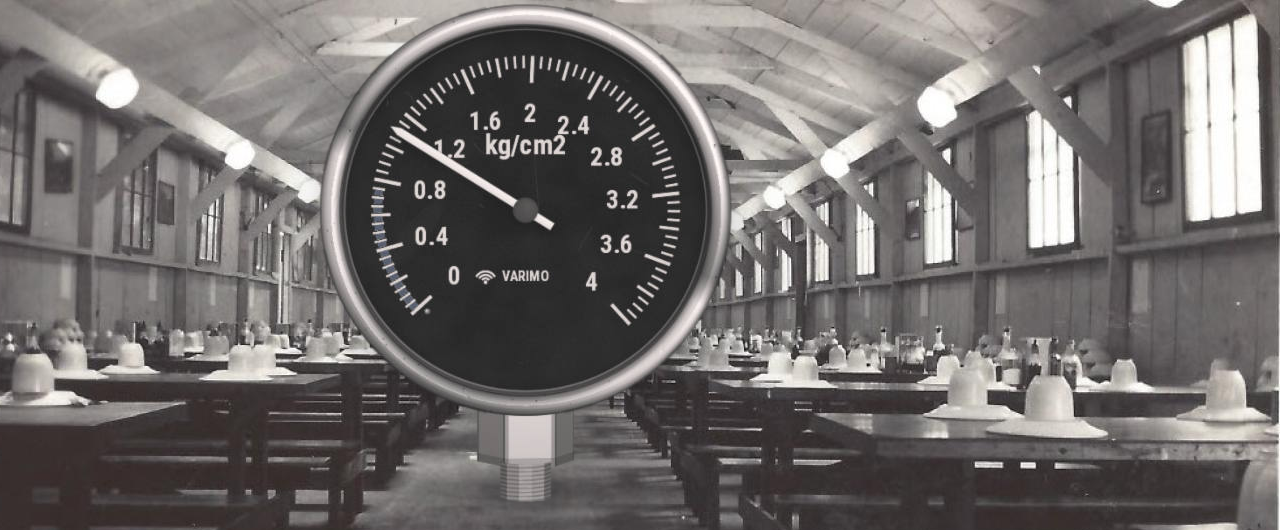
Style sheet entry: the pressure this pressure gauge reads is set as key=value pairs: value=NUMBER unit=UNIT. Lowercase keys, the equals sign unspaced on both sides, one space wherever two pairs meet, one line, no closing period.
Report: value=1.1 unit=kg/cm²
